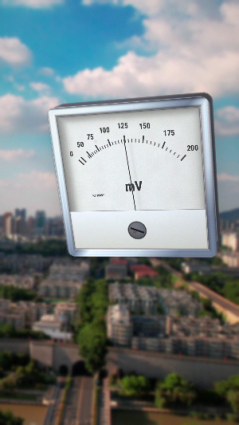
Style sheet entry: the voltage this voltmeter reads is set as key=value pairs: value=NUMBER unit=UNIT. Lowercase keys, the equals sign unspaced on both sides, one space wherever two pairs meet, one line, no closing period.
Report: value=125 unit=mV
